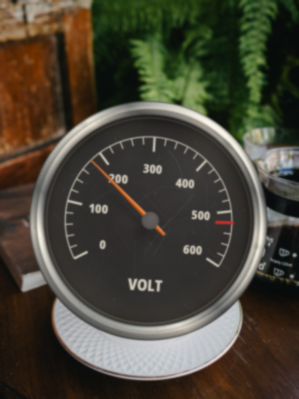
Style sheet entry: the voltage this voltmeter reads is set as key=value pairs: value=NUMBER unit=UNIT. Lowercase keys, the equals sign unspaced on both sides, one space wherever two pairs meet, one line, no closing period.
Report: value=180 unit=V
